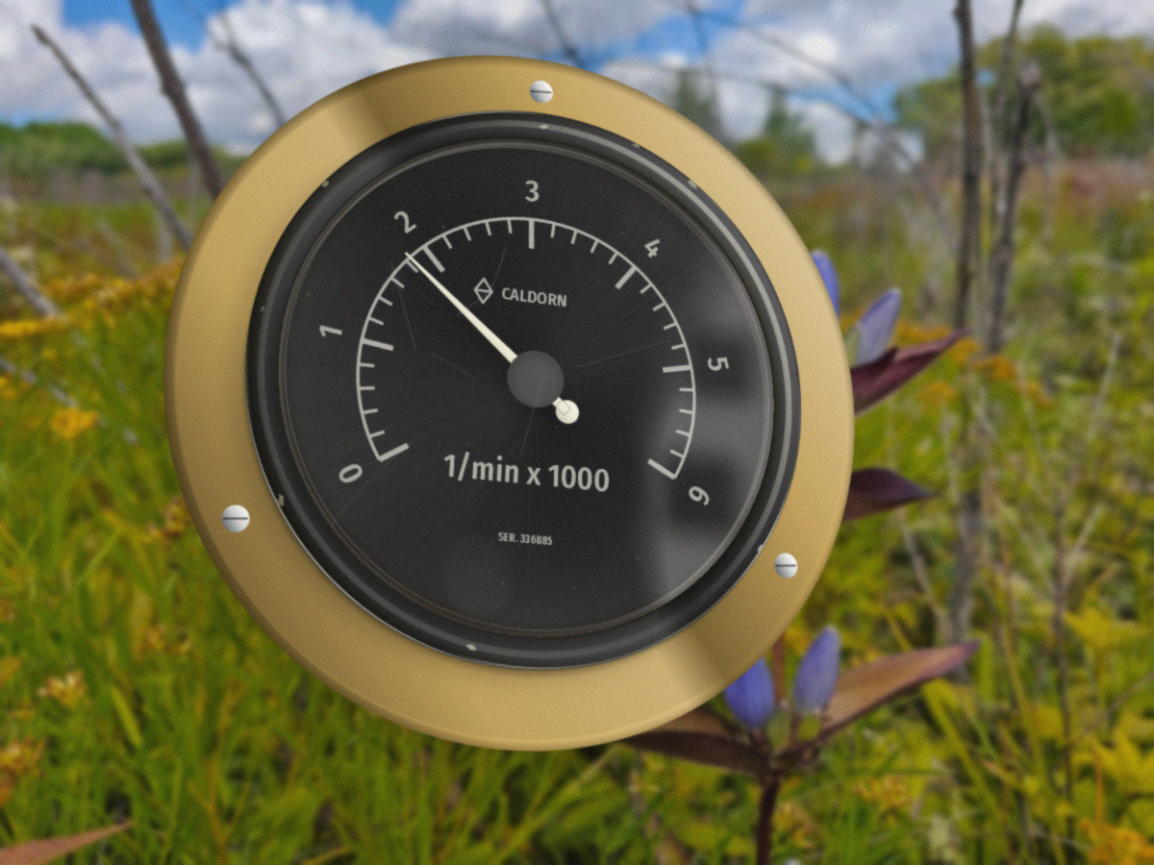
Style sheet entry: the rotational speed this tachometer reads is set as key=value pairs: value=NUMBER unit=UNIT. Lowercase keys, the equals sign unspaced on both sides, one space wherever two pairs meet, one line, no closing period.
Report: value=1800 unit=rpm
